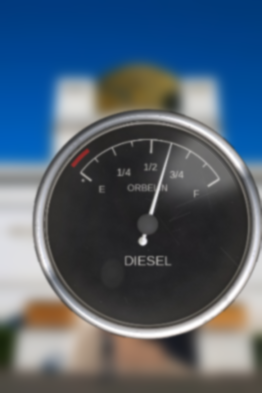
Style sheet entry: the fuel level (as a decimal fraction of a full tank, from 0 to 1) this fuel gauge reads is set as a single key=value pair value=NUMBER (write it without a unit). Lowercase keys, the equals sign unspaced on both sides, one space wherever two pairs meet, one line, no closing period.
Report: value=0.625
